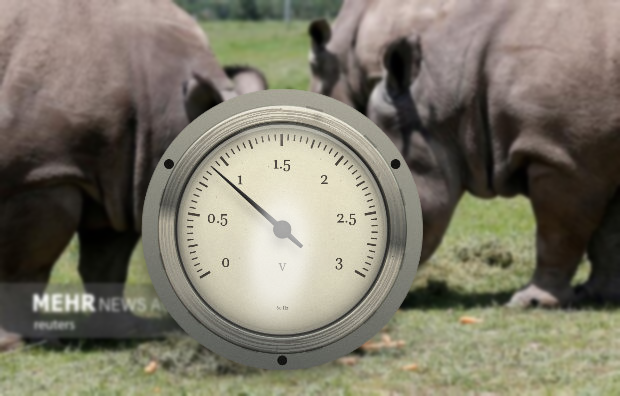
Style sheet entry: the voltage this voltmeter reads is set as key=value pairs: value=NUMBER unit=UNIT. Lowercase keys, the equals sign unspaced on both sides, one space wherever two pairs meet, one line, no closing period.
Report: value=0.9 unit=V
